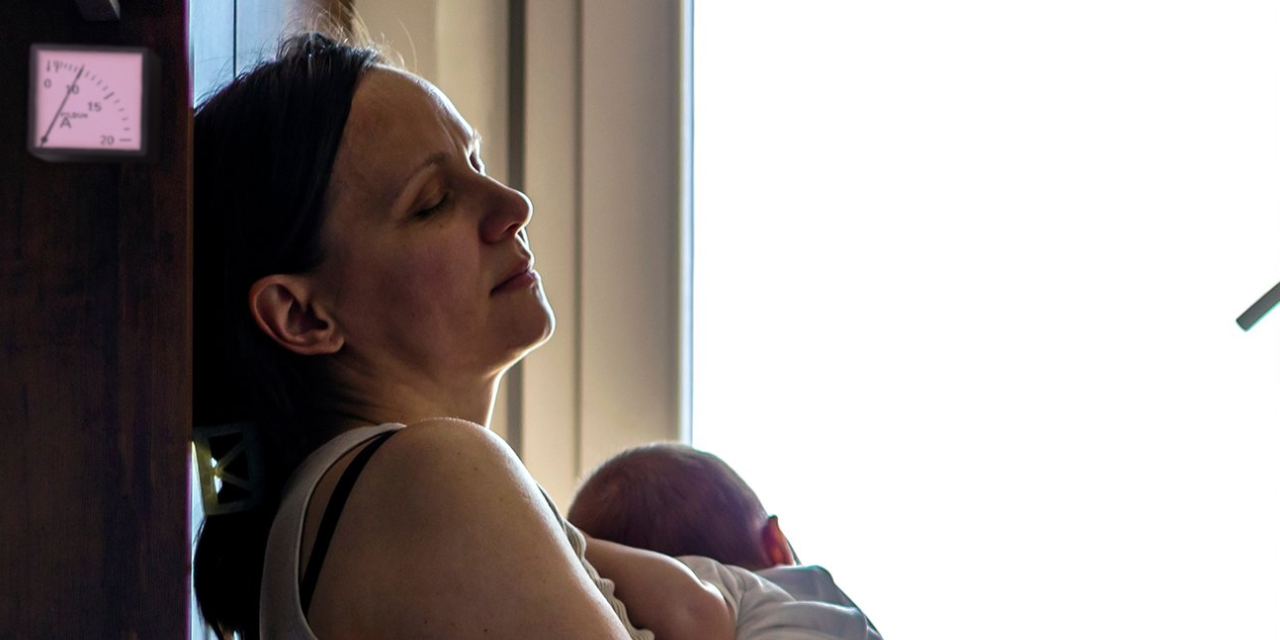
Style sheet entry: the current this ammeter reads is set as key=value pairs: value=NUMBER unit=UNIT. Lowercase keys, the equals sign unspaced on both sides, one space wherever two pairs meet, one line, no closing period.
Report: value=10 unit=A
